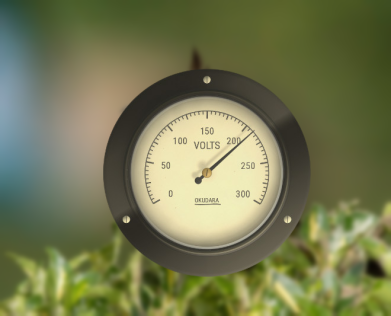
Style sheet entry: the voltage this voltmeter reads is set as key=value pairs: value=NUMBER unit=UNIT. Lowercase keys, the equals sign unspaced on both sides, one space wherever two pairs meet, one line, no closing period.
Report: value=210 unit=V
